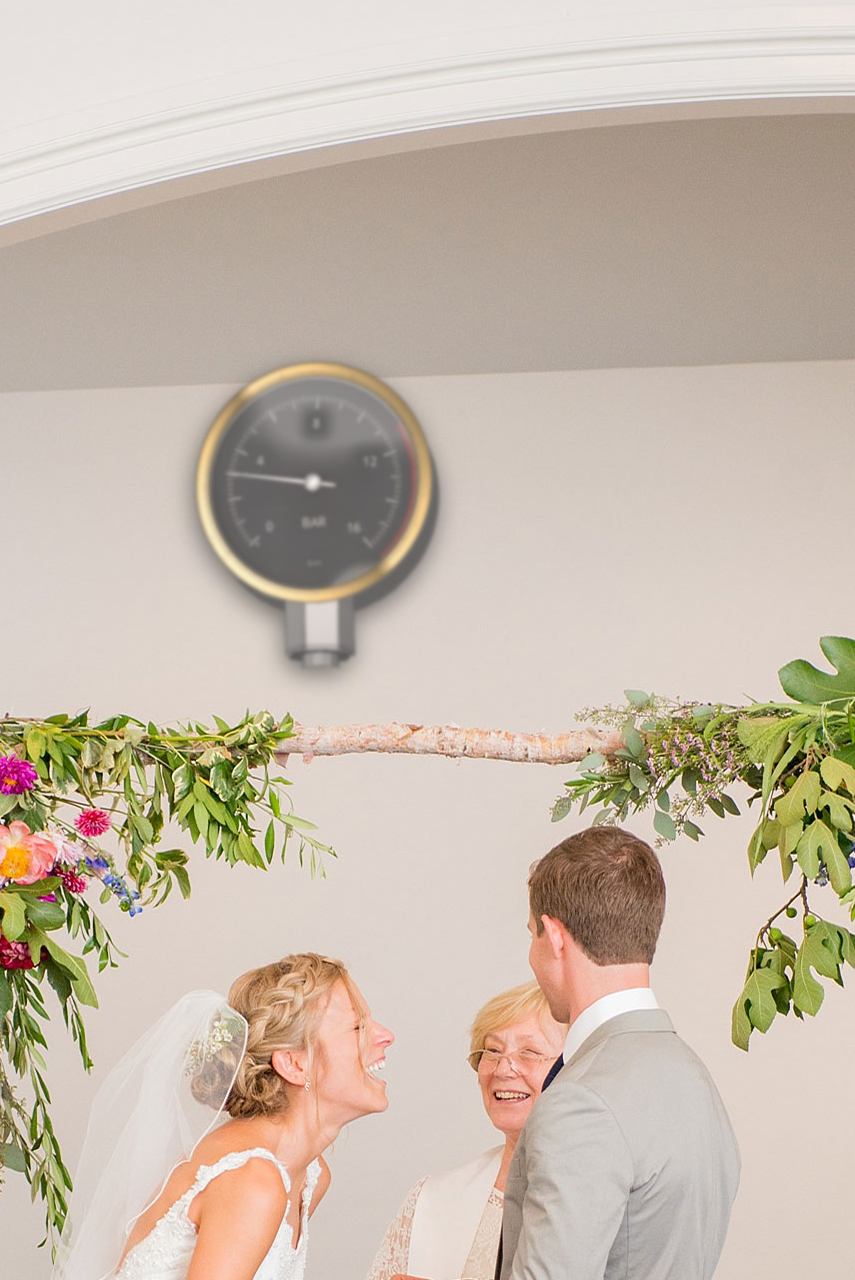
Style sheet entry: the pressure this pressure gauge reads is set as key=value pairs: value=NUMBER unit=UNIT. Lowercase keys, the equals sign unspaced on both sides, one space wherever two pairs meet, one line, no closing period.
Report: value=3 unit=bar
